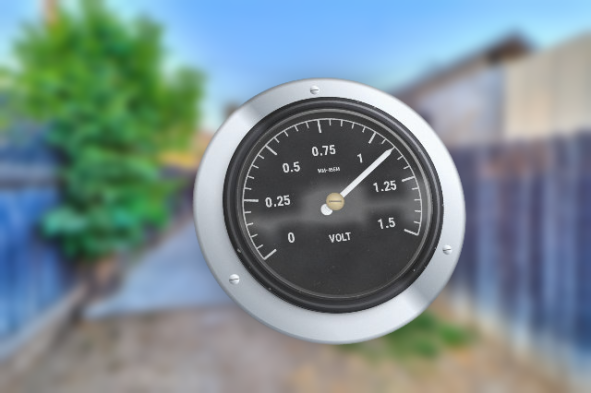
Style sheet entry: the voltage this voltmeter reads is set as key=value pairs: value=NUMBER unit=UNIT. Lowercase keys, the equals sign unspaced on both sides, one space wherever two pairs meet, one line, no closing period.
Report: value=1.1 unit=V
